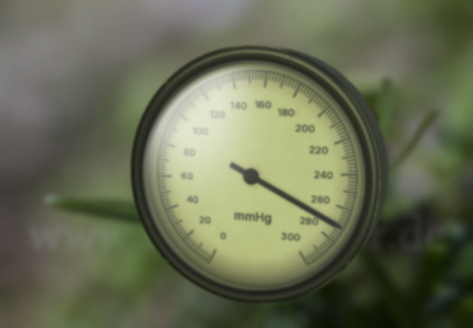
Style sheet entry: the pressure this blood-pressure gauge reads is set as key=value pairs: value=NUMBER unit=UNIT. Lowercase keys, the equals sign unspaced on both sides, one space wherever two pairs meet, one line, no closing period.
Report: value=270 unit=mmHg
